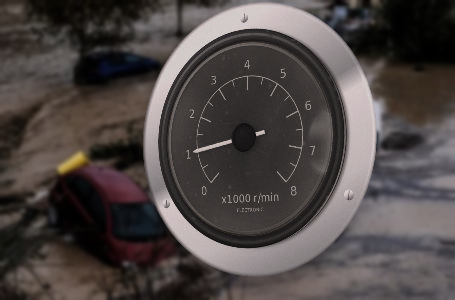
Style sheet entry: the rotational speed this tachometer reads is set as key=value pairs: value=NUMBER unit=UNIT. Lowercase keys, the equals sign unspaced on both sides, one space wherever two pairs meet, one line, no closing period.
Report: value=1000 unit=rpm
